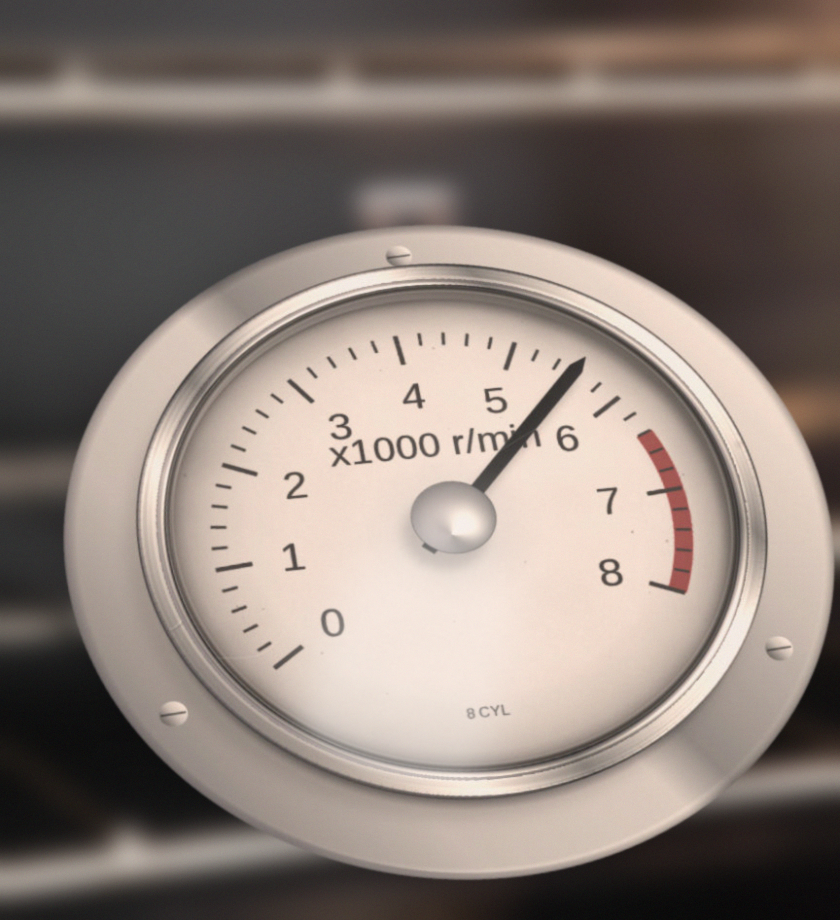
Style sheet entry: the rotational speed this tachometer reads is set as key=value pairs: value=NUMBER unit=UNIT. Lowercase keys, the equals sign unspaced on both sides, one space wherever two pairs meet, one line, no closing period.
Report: value=5600 unit=rpm
